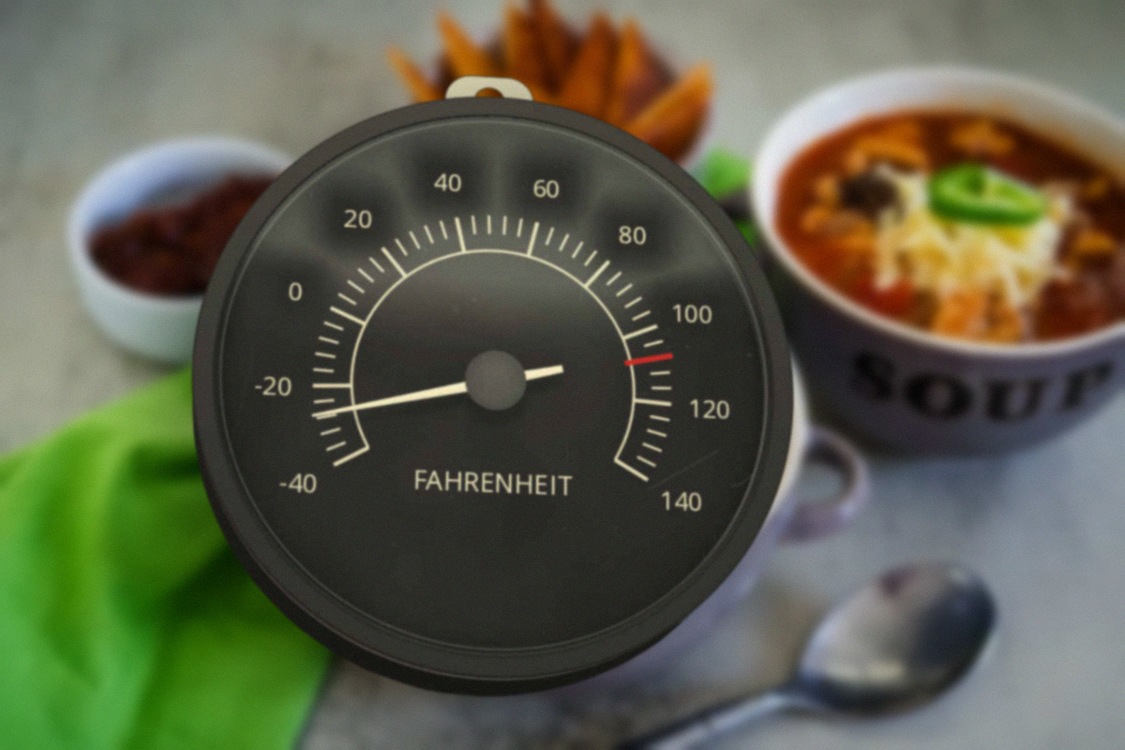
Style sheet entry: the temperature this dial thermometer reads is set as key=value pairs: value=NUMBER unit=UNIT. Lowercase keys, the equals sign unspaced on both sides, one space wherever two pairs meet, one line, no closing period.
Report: value=-28 unit=°F
